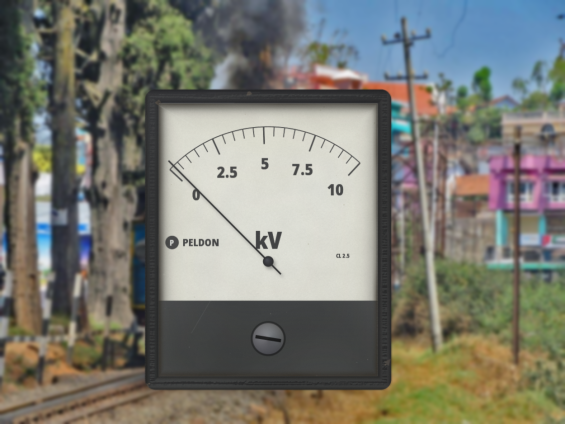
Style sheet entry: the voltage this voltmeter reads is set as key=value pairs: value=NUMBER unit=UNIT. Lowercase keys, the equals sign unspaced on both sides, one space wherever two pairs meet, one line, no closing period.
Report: value=0.25 unit=kV
